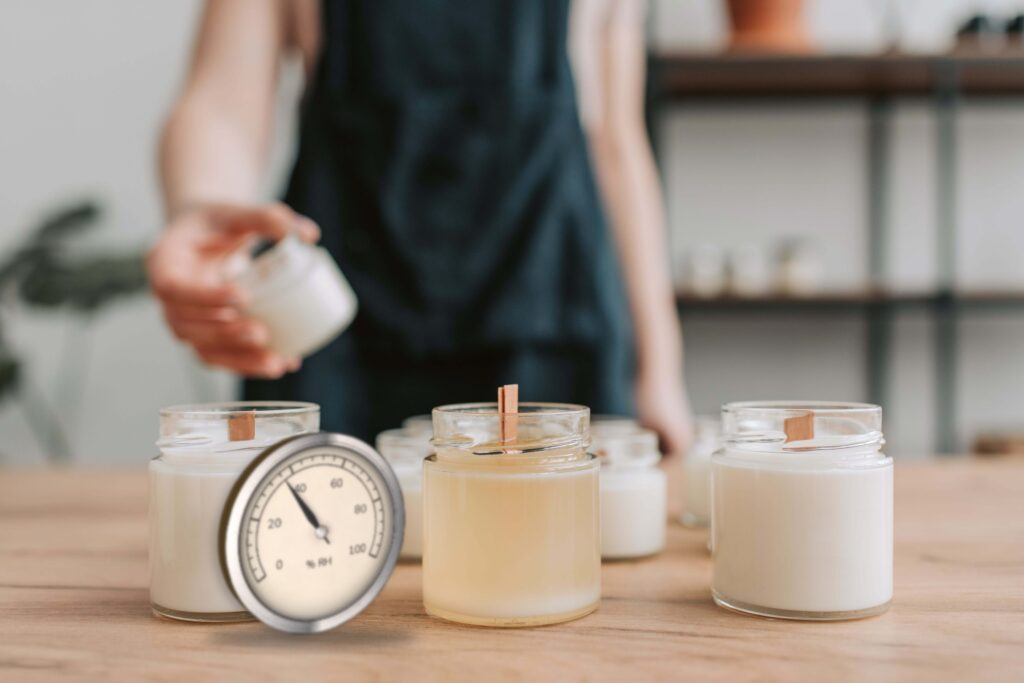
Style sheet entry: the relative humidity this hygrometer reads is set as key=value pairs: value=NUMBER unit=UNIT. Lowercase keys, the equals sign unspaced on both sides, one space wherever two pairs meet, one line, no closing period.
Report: value=36 unit=%
